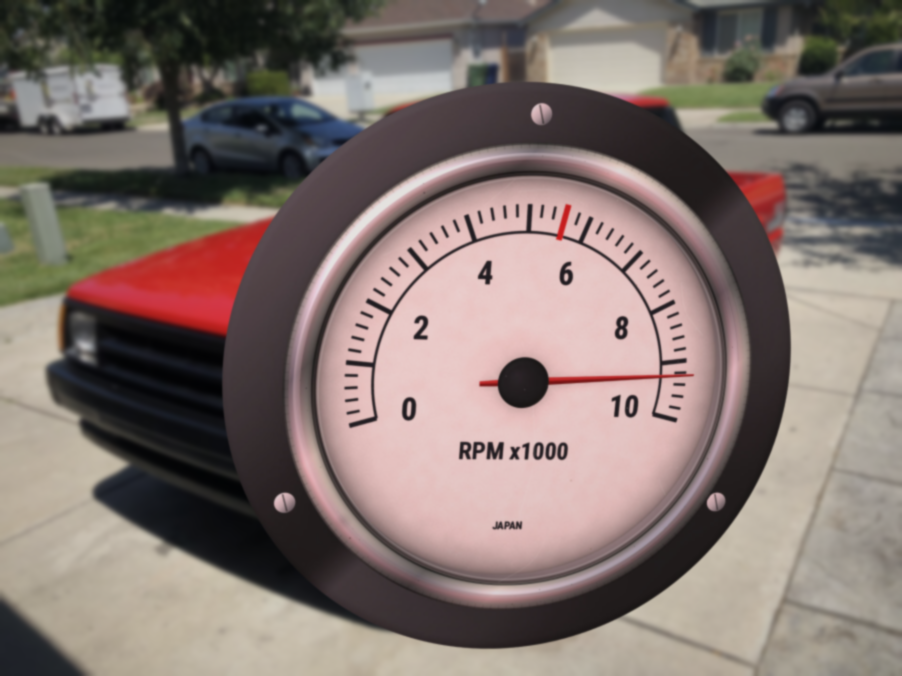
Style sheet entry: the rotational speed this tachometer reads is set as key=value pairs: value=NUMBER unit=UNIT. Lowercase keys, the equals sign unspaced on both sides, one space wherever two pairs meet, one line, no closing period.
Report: value=9200 unit=rpm
